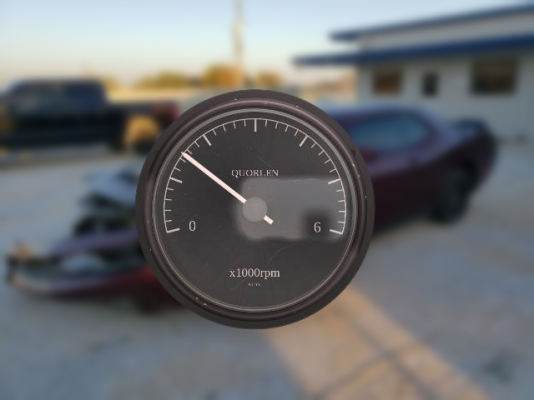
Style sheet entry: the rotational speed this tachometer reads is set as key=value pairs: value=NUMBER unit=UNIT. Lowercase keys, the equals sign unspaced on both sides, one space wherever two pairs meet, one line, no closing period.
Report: value=1500 unit=rpm
